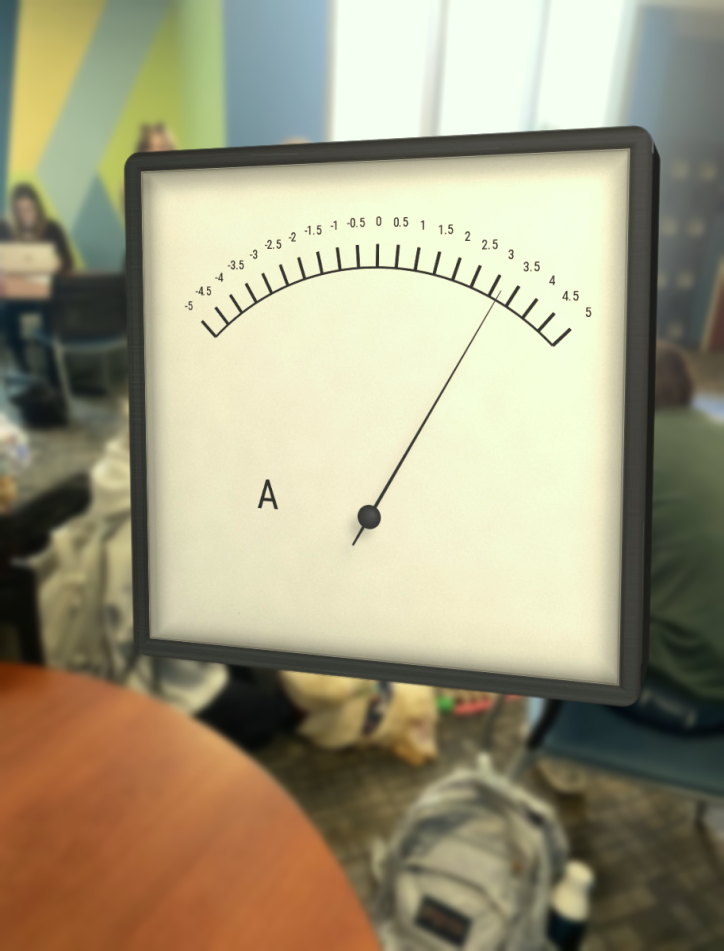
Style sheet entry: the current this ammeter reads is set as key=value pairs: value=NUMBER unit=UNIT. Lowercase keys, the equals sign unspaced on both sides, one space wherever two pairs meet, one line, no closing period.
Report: value=3.25 unit=A
